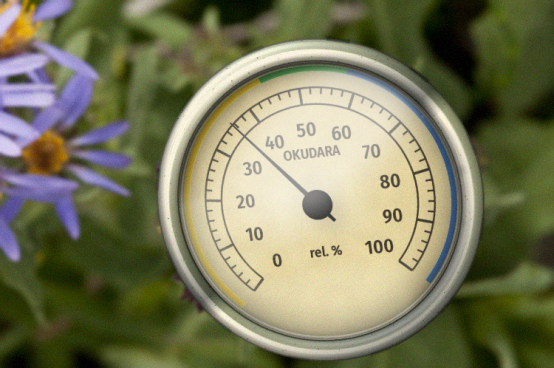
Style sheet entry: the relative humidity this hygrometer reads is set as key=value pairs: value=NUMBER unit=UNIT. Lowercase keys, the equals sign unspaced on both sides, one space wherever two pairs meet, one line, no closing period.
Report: value=36 unit=%
